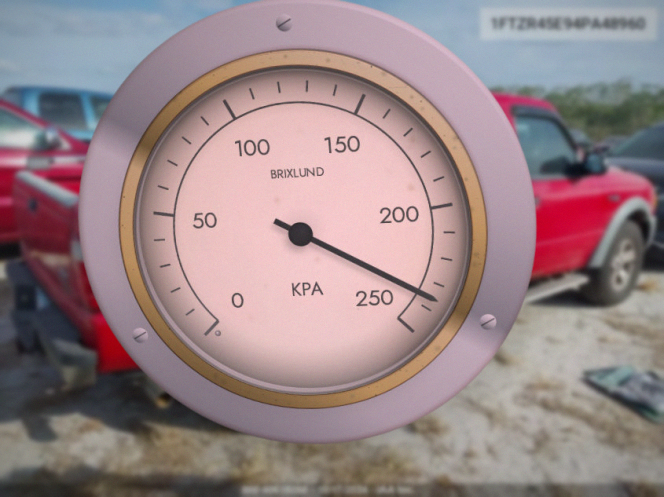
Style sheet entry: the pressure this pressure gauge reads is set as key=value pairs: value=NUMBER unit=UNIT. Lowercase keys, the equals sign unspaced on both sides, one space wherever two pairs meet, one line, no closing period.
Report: value=235 unit=kPa
